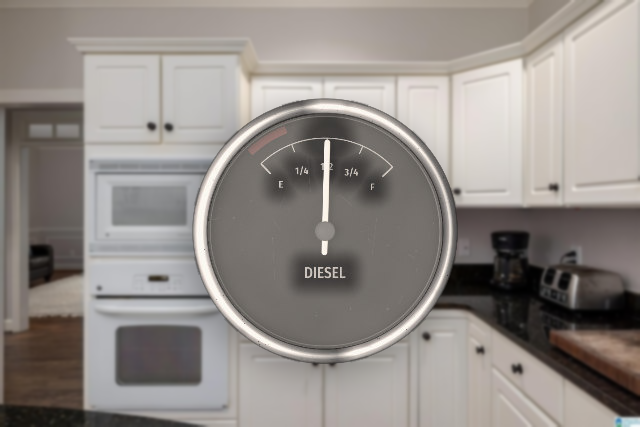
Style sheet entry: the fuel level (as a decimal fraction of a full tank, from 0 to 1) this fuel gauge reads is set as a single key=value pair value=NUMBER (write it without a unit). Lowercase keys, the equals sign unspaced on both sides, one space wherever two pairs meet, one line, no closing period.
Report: value=0.5
